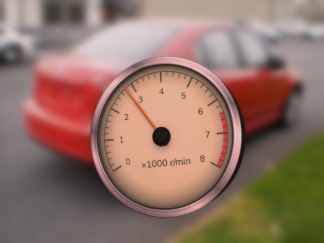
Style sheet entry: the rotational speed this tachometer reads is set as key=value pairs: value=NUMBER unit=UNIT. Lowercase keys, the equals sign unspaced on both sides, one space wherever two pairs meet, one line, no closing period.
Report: value=2800 unit=rpm
